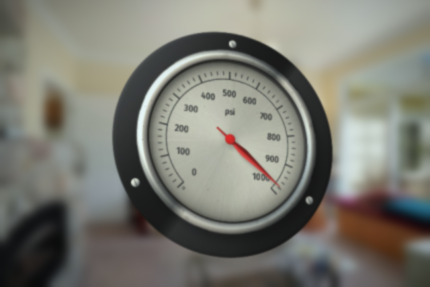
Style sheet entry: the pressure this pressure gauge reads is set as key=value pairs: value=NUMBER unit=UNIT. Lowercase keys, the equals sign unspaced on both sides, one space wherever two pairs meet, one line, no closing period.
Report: value=980 unit=psi
